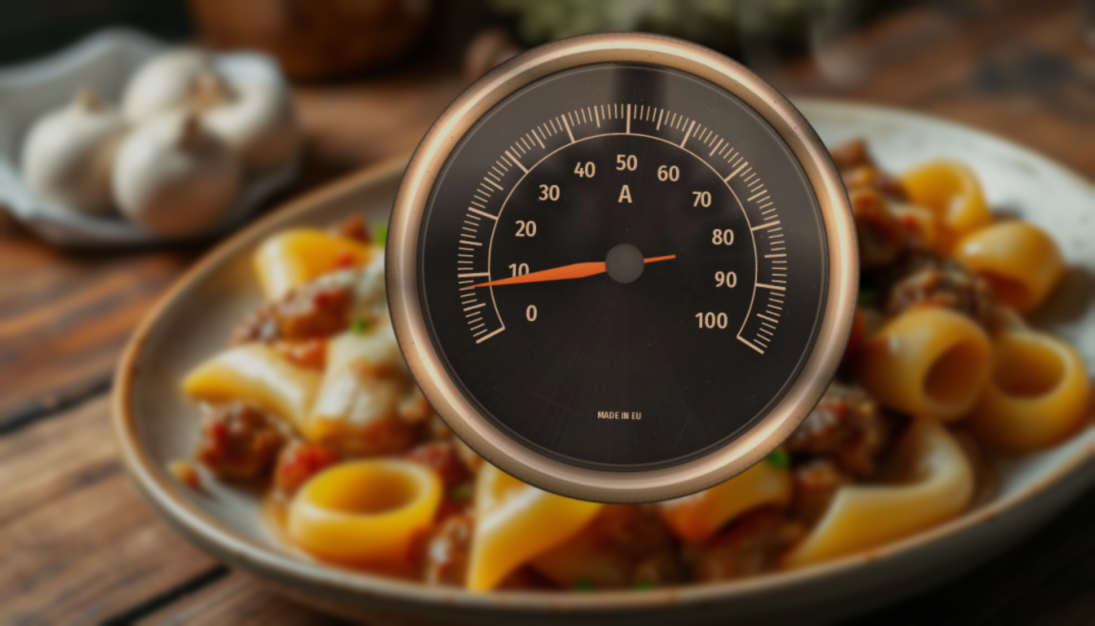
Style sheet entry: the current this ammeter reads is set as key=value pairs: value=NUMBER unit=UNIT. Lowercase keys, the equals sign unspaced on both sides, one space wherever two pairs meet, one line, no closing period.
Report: value=8 unit=A
